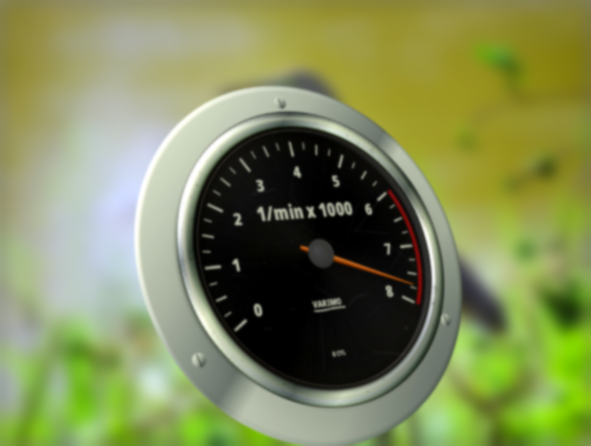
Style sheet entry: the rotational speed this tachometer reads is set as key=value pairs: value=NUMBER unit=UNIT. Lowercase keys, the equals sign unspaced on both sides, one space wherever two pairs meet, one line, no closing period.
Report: value=7750 unit=rpm
